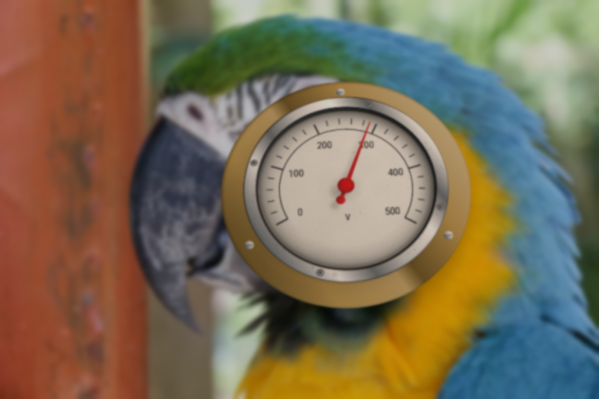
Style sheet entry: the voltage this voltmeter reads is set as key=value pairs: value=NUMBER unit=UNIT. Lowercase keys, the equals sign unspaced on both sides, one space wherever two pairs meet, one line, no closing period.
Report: value=290 unit=V
